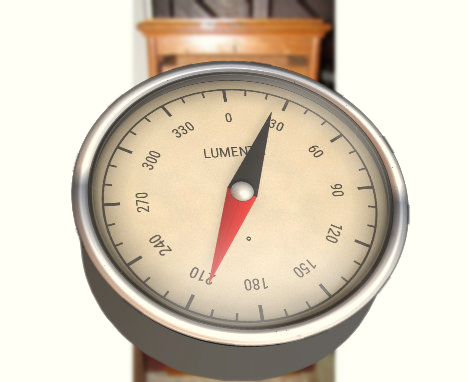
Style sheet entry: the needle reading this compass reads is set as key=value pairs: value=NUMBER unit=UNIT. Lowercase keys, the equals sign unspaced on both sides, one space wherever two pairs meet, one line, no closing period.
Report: value=205 unit=°
